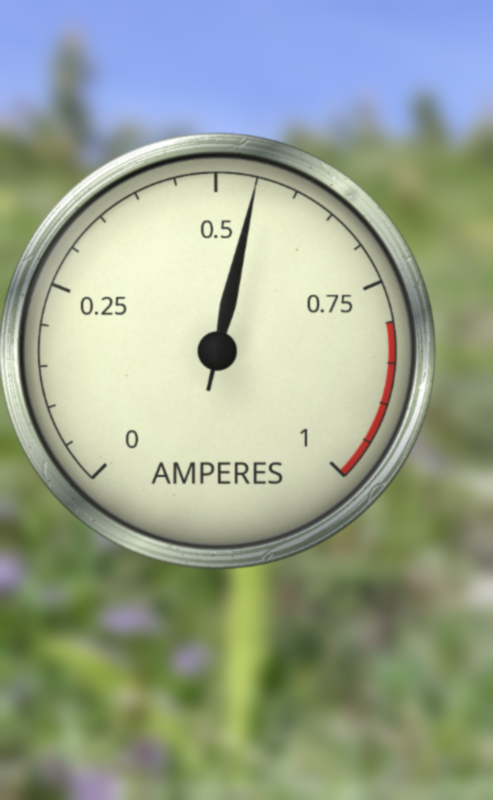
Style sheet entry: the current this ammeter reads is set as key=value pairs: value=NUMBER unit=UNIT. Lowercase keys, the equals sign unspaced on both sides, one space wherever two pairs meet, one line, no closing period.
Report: value=0.55 unit=A
